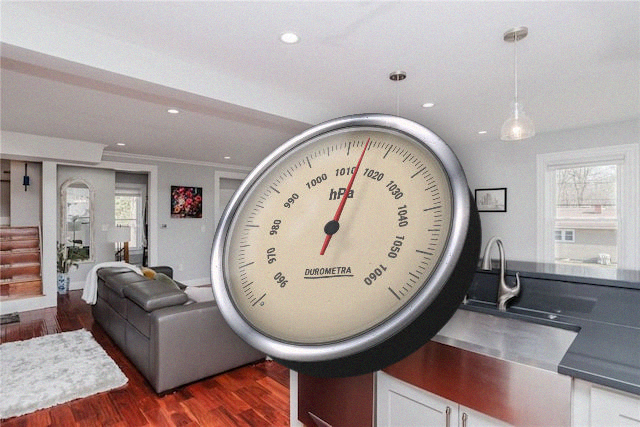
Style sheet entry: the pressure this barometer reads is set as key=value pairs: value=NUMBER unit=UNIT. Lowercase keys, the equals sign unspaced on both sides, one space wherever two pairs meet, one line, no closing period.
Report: value=1015 unit=hPa
